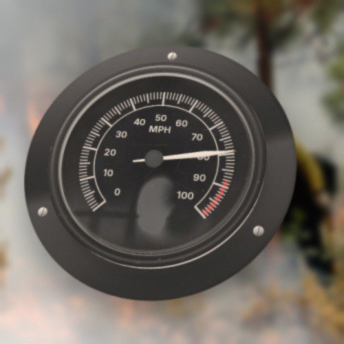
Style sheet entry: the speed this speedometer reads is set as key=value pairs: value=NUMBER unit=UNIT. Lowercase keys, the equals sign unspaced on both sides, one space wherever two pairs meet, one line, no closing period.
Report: value=80 unit=mph
